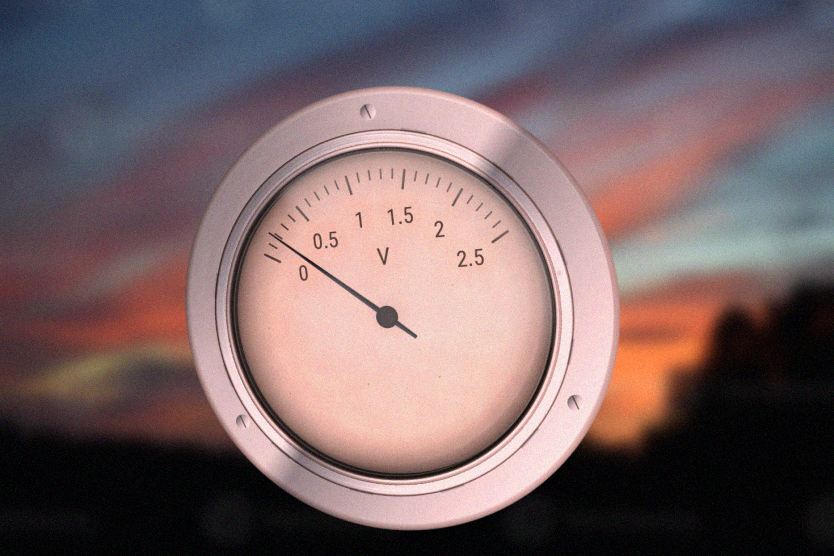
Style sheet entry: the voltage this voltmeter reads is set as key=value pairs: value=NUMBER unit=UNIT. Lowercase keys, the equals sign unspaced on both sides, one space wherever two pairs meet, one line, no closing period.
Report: value=0.2 unit=V
